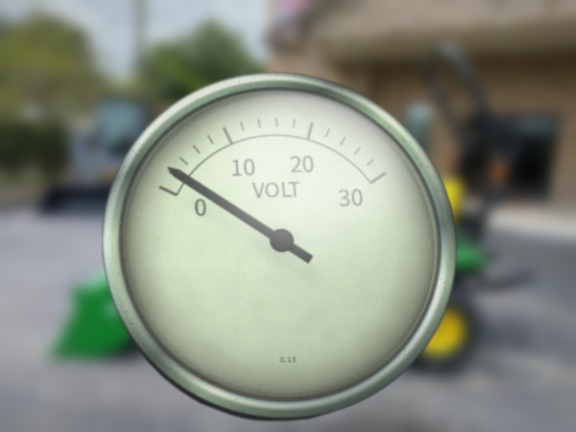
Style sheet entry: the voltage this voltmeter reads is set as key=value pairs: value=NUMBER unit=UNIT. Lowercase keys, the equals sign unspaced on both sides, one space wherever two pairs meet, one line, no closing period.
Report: value=2 unit=V
